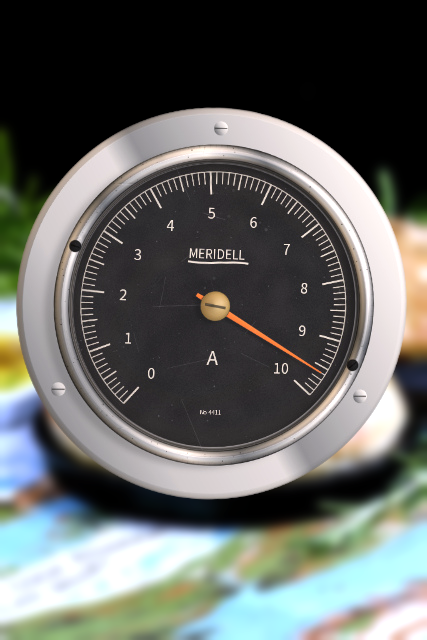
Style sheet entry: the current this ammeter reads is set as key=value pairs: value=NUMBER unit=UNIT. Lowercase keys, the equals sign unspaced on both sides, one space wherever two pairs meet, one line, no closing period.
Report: value=9.6 unit=A
